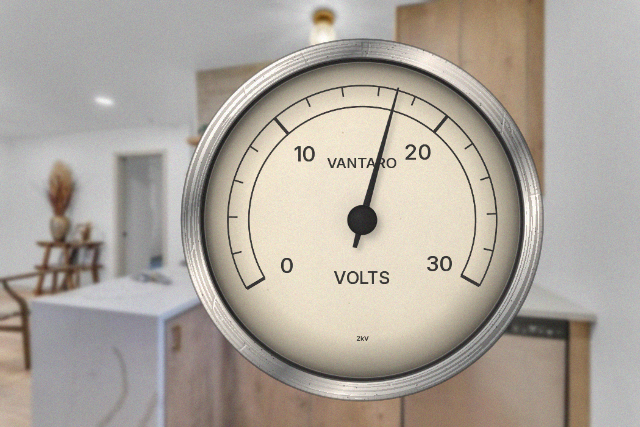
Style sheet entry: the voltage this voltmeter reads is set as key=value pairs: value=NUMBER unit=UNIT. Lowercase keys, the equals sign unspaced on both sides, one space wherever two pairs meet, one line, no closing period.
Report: value=17 unit=V
